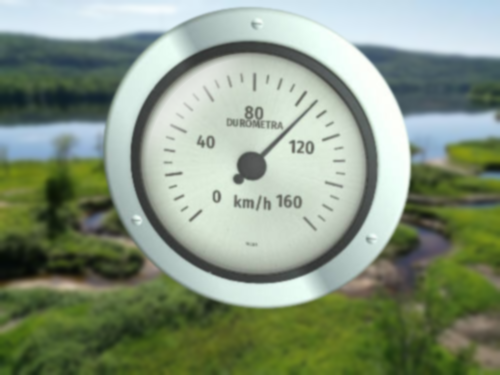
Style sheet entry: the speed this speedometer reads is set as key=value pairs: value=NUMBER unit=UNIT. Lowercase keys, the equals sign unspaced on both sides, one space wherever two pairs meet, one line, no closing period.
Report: value=105 unit=km/h
